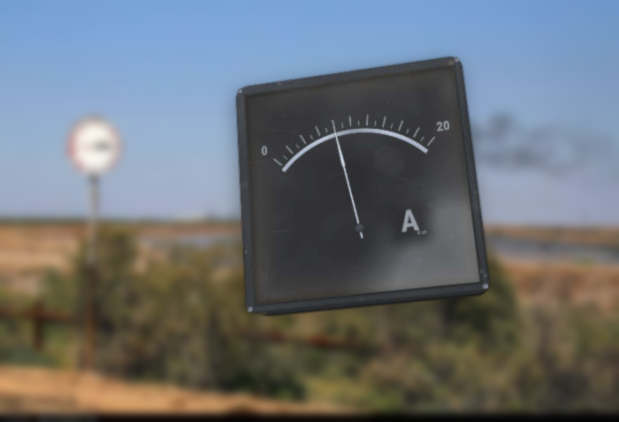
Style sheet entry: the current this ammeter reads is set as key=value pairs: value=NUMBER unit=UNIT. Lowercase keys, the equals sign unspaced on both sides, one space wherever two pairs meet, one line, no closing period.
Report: value=8 unit=A
